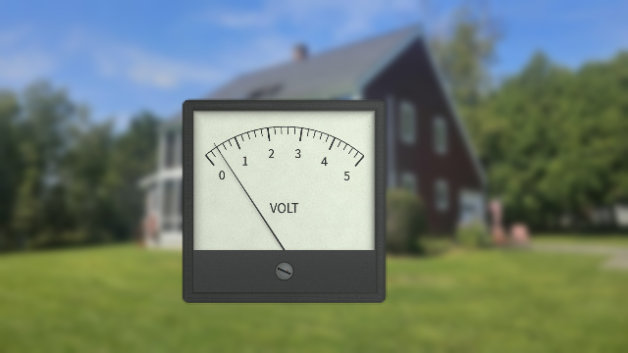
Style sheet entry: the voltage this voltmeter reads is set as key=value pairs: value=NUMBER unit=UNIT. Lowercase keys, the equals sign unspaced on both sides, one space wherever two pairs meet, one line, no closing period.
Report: value=0.4 unit=V
